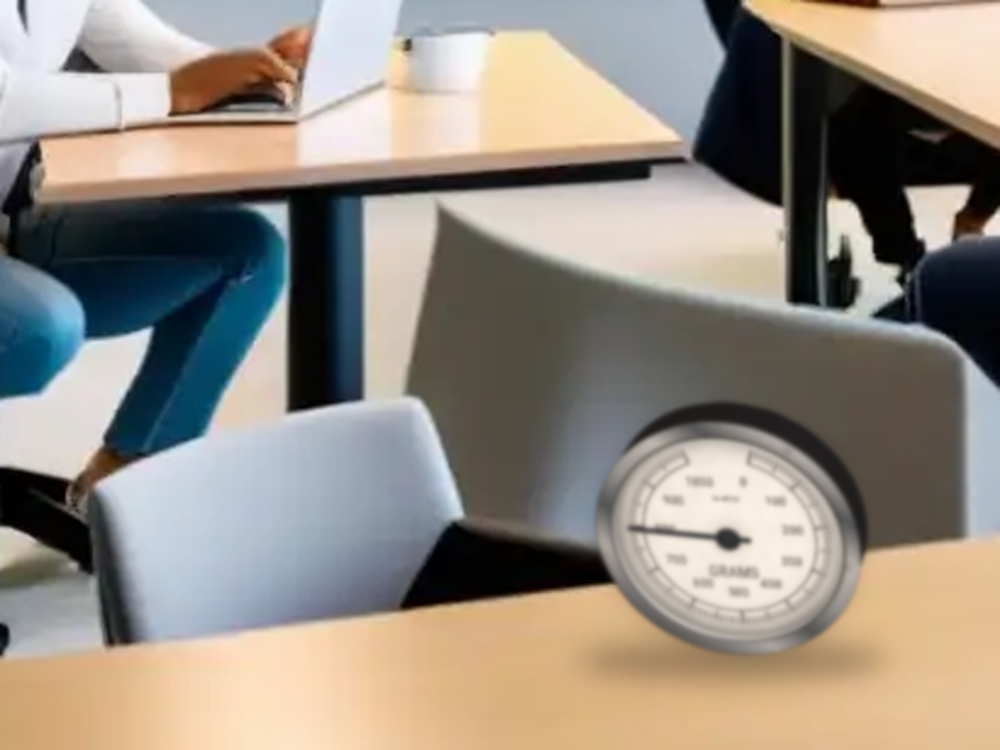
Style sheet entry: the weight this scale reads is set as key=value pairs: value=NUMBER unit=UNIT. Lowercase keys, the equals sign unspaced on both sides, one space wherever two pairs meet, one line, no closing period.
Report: value=800 unit=g
